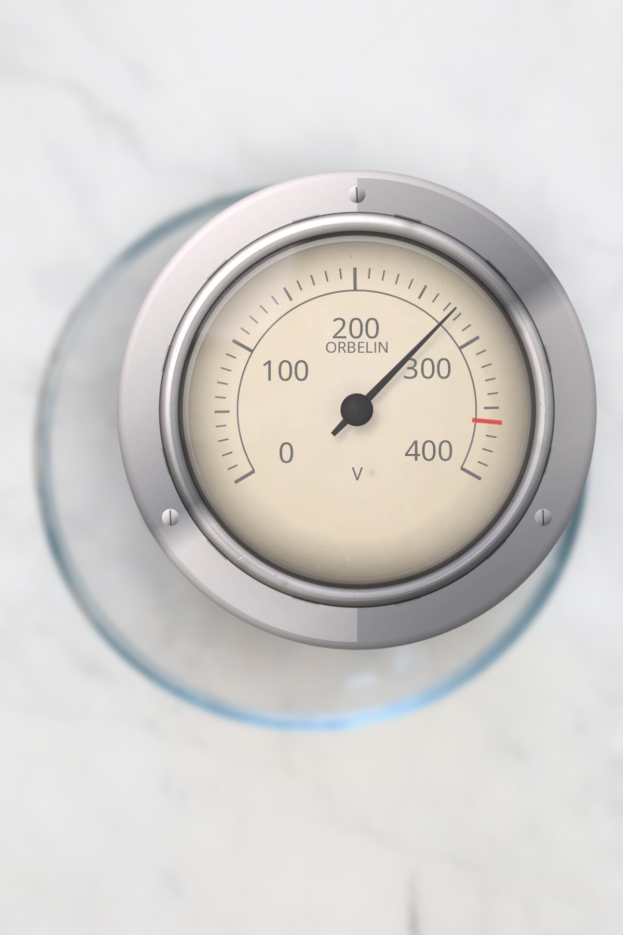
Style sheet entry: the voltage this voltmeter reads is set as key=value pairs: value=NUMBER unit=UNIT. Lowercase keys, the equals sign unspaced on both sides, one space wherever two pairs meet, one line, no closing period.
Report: value=275 unit=V
